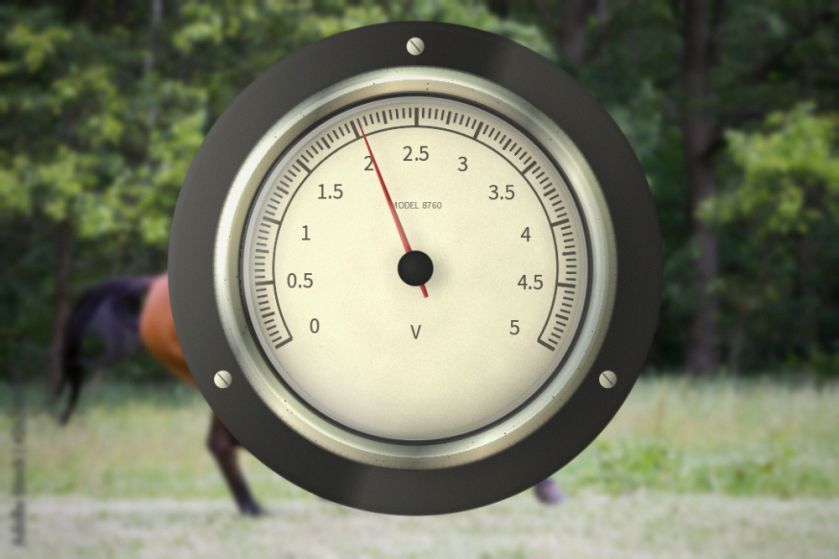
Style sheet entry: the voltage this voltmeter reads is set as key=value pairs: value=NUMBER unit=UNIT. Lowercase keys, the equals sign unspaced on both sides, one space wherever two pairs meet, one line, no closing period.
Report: value=2.05 unit=V
